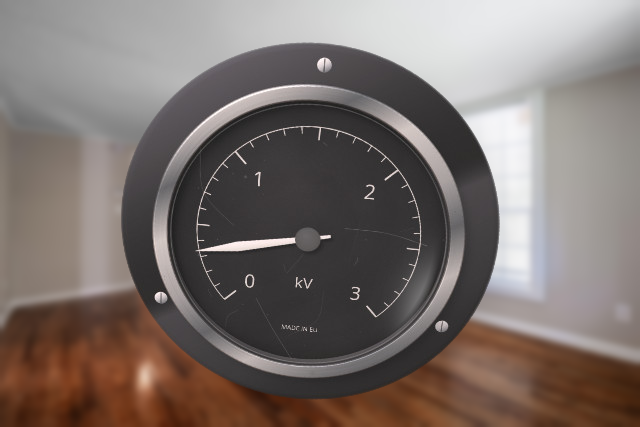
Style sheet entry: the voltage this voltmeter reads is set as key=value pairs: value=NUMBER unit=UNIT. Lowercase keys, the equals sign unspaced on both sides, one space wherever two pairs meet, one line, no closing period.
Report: value=0.35 unit=kV
